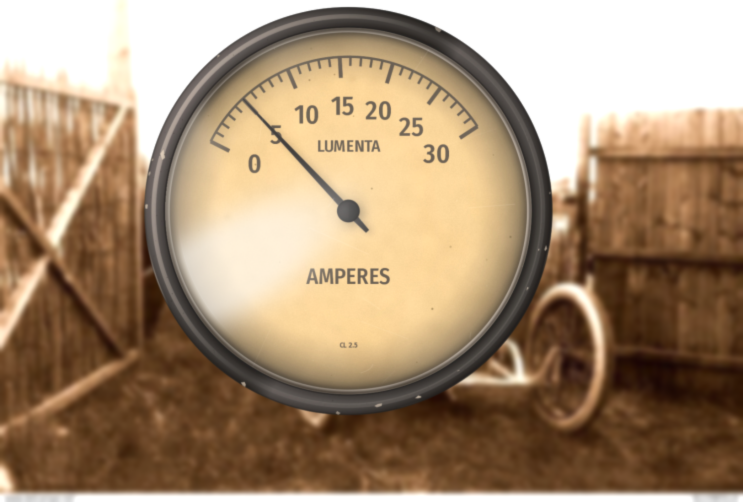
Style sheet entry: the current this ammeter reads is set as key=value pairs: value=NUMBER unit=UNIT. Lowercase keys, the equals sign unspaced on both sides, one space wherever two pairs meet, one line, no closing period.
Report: value=5 unit=A
